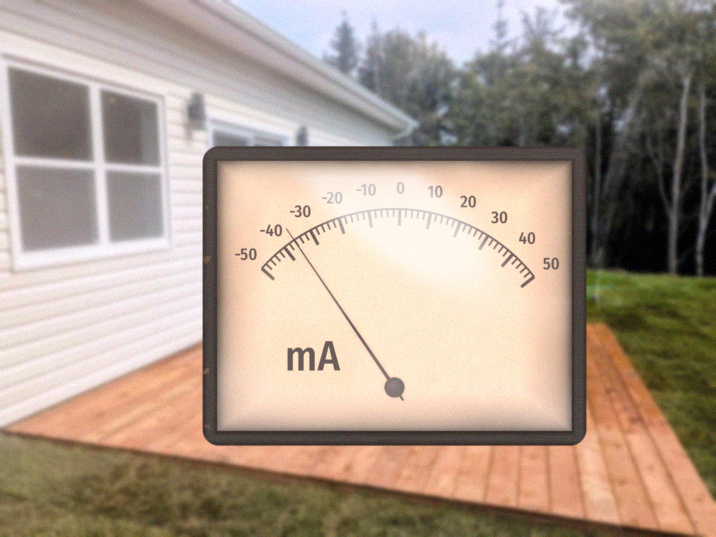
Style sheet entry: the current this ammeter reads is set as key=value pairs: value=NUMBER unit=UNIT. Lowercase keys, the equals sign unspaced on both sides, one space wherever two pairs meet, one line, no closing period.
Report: value=-36 unit=mA
